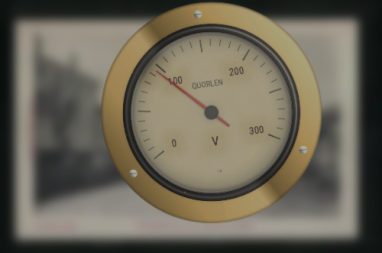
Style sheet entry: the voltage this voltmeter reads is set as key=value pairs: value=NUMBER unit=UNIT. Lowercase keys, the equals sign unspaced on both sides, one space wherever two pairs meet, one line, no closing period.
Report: value=95 unit=V
